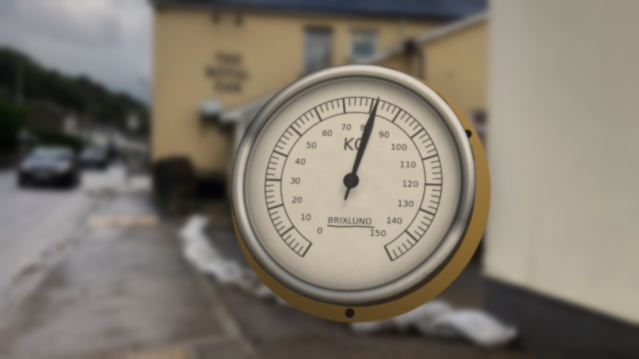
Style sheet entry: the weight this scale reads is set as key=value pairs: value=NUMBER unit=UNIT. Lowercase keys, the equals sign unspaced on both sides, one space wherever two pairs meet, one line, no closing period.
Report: value=82 unit=kg
